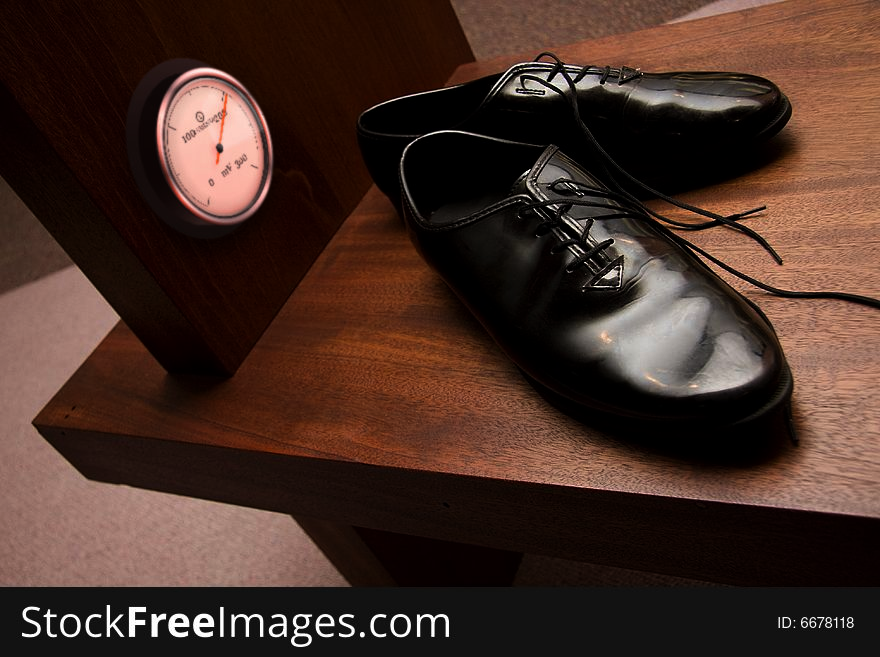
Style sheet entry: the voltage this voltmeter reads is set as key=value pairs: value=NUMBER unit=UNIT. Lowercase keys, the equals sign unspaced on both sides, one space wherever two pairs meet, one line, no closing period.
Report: value=200 unit=mV
